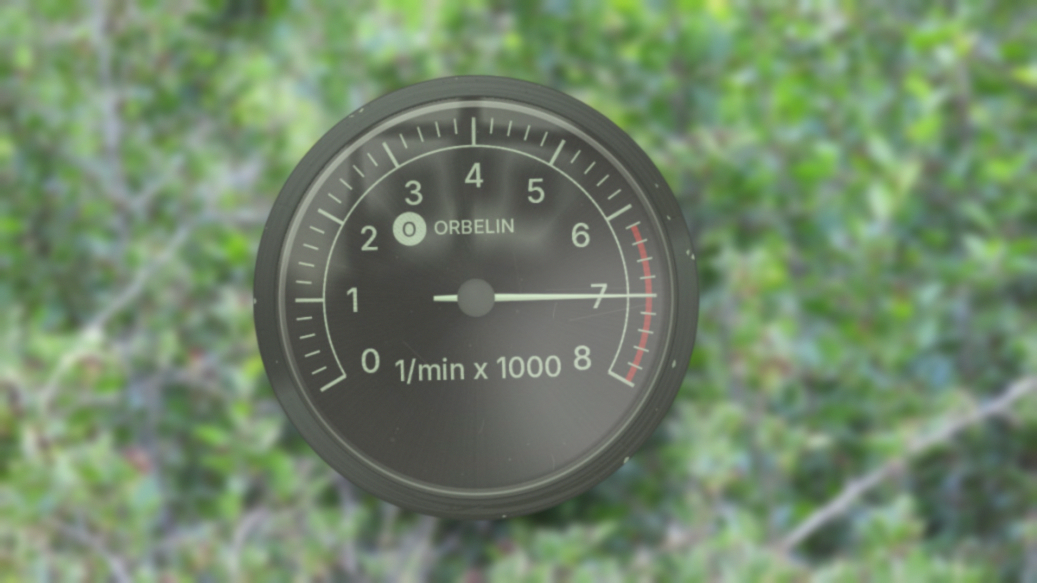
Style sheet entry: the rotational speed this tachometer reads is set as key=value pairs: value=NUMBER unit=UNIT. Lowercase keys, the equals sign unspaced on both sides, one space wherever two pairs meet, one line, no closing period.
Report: value=7000 unit=rpm
